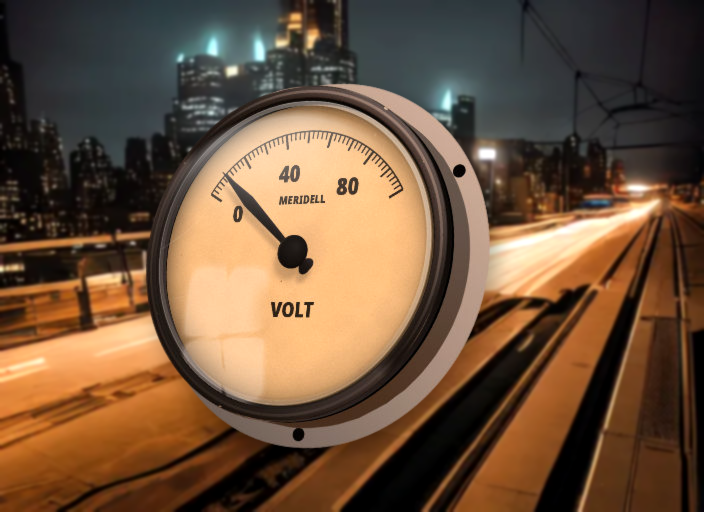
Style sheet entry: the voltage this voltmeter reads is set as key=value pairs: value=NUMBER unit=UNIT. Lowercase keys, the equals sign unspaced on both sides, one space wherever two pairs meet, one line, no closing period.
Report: value=10 unit=V
